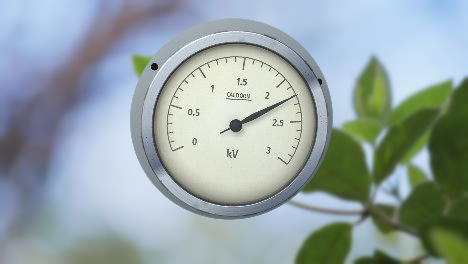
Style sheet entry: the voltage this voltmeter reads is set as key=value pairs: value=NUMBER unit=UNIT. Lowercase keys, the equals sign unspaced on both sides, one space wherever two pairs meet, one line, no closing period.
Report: value=2.2 unit=kV
